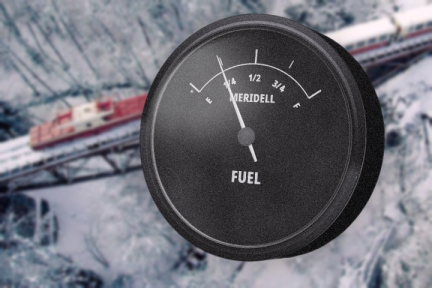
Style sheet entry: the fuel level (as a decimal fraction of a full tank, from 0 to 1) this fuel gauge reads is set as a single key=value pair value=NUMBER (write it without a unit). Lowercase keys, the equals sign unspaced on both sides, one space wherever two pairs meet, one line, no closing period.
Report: value=0.25
